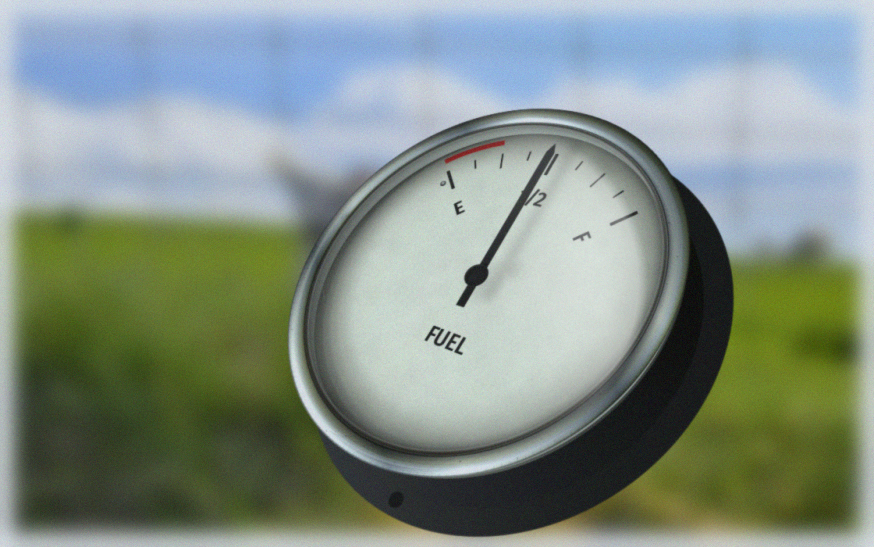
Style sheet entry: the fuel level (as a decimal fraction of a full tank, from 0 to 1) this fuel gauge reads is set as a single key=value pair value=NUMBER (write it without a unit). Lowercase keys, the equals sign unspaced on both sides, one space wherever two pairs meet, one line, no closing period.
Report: value=0.5
